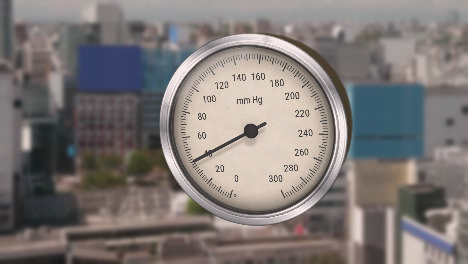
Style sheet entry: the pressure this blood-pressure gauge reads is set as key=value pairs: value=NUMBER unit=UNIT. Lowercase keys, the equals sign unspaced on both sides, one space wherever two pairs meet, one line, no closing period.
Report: value=40 unit=mmHg
